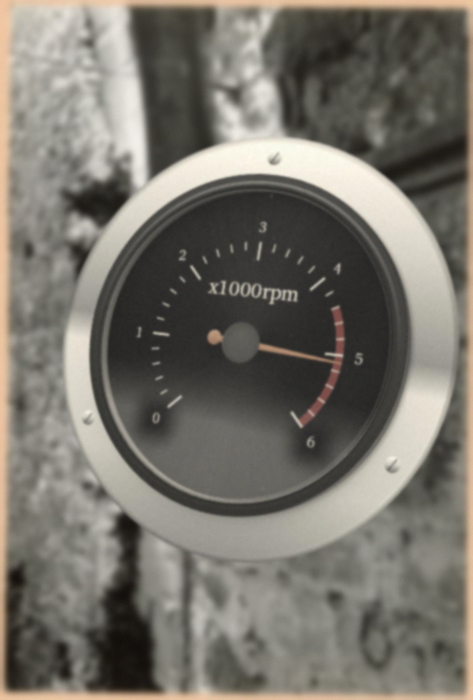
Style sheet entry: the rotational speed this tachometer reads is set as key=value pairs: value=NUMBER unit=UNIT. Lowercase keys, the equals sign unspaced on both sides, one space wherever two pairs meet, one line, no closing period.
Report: value=5100 unit=rpm
